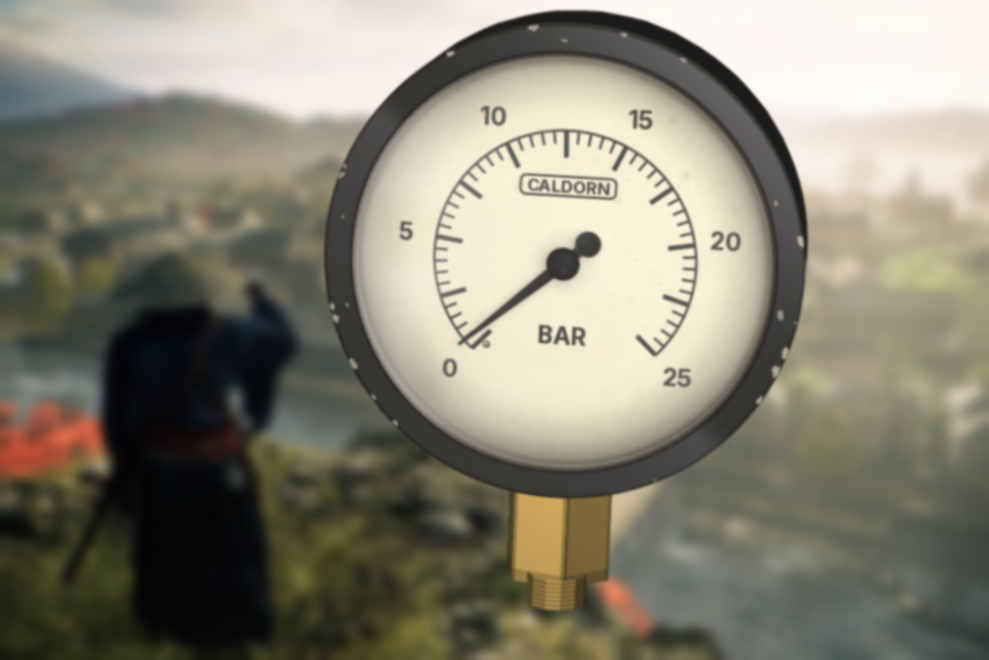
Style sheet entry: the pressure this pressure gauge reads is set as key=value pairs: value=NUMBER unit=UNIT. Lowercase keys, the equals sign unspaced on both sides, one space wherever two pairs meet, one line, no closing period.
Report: value=0.5 unit=bar
